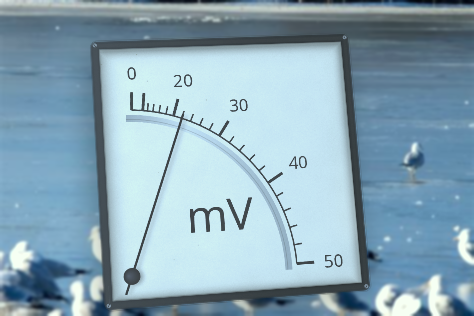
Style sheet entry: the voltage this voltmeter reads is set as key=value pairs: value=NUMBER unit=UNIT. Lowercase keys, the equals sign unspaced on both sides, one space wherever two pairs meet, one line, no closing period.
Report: value=22 unit=mV
